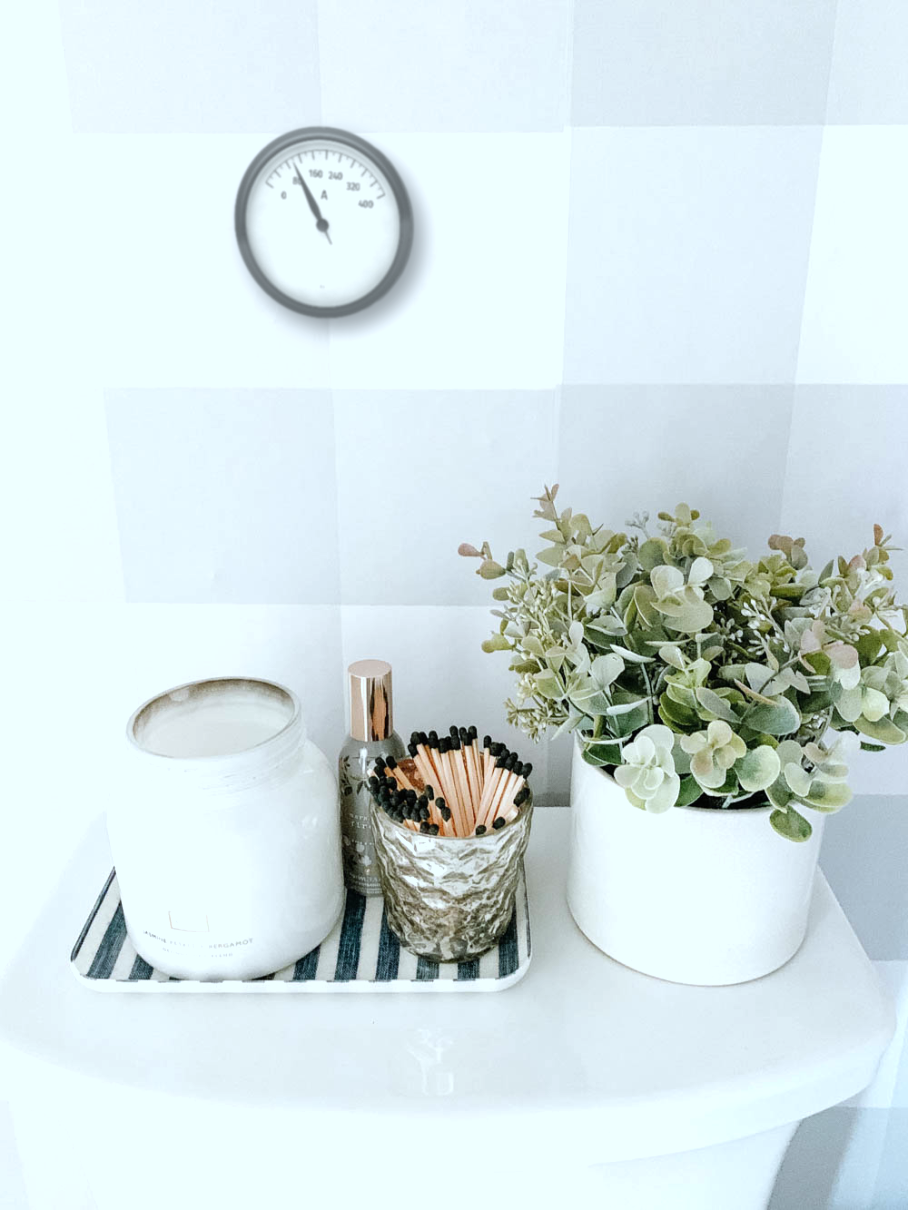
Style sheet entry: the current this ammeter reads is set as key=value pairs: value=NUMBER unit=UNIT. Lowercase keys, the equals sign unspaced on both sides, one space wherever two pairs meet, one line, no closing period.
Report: value=100 unit=A
